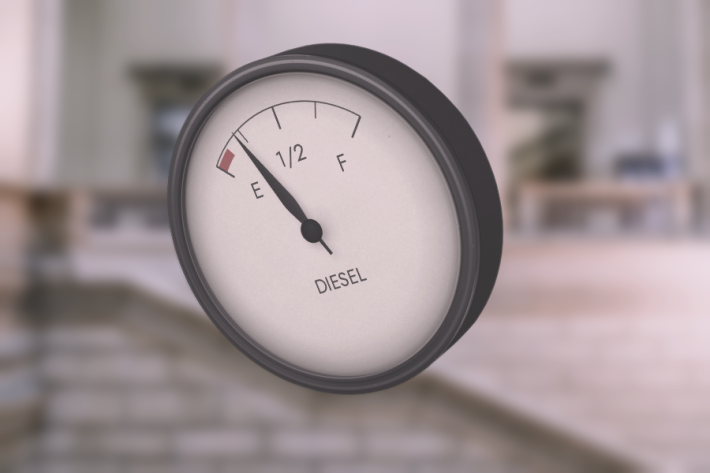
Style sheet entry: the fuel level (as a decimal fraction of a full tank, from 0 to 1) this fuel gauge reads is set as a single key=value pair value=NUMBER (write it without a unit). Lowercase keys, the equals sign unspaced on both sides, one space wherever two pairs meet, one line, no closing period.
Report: value=0.25
